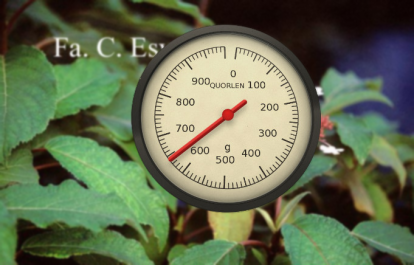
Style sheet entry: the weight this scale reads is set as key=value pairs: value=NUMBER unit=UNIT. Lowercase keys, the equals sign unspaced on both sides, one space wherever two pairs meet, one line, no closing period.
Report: value=640 unit=g
